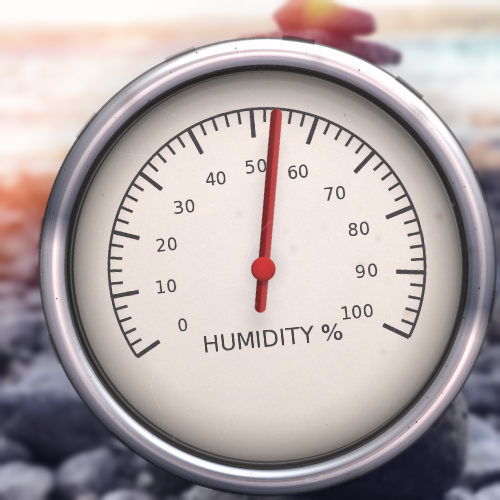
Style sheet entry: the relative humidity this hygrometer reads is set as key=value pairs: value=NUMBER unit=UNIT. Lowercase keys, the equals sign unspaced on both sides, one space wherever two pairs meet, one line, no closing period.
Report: value=54 unit=%
